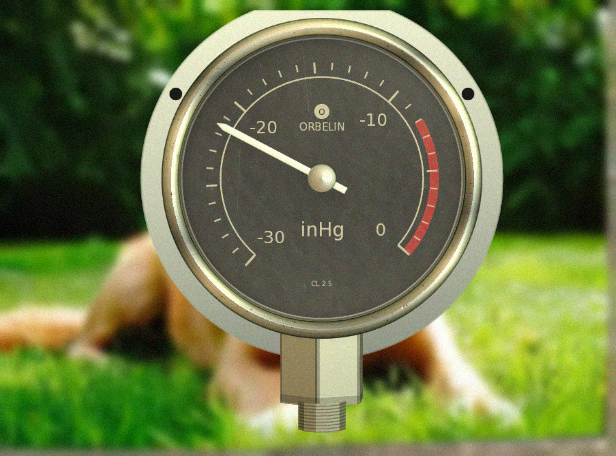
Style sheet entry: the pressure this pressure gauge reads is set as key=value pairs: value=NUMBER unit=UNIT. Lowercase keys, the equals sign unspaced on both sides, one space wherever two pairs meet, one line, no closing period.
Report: value=-21.5 unit=inHg
